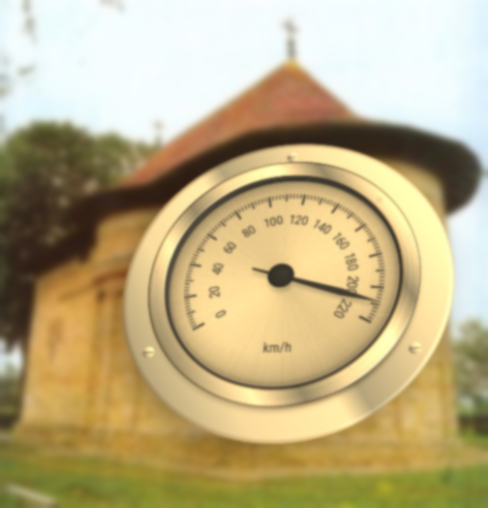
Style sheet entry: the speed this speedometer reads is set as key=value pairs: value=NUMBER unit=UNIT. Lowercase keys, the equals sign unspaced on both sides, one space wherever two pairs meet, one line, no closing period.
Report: value=210 unit=km/h
